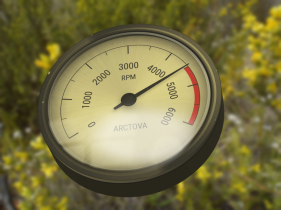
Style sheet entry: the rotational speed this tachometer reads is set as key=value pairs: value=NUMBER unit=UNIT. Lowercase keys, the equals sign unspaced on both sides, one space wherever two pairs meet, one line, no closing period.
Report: value=4500 unit=rpm
